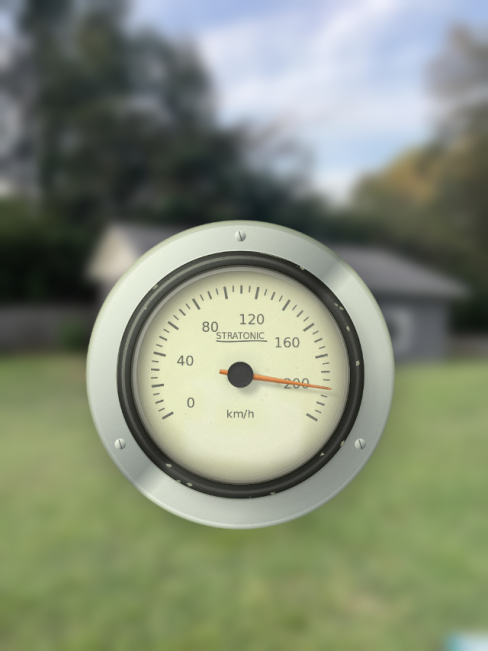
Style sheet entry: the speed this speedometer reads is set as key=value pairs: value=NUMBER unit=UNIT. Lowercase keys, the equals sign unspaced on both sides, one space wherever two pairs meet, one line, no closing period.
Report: value=200 unit=km/h
